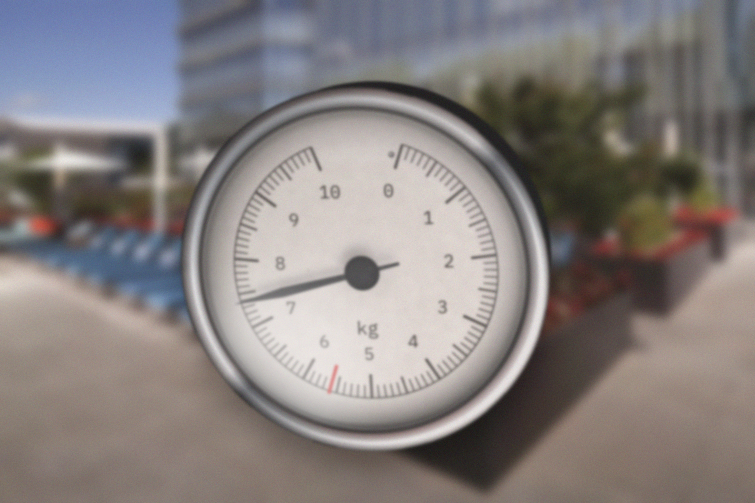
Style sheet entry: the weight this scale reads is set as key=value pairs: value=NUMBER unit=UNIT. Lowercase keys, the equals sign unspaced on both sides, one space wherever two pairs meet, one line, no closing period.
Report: value=7.4 unit=kg
